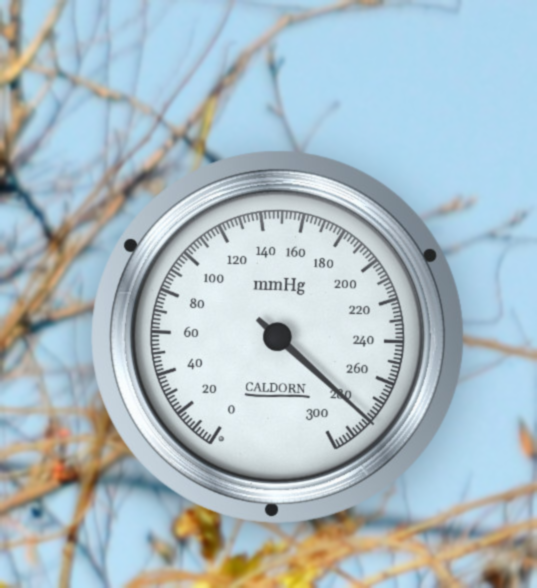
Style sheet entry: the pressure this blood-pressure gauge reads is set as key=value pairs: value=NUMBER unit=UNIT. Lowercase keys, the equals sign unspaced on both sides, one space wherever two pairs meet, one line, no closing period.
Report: value=280 unit=mmHg
